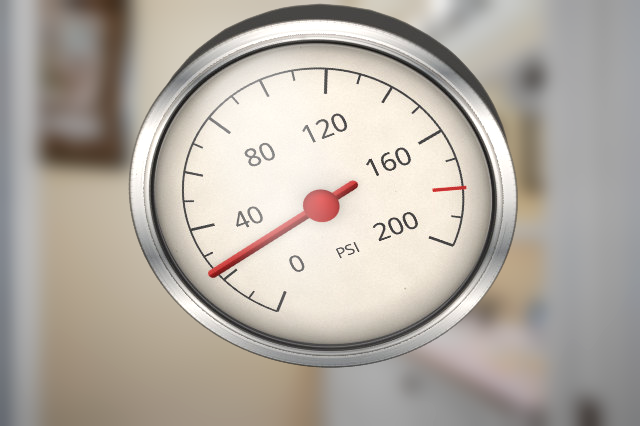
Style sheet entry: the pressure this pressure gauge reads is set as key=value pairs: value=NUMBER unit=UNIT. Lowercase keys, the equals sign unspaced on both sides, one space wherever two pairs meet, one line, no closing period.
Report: value=25 unit=psi
